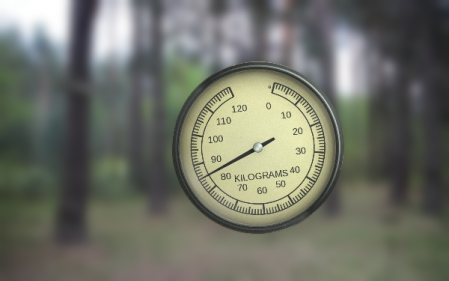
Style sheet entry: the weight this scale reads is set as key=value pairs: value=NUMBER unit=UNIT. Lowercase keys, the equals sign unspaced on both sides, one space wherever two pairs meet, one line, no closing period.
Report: value=85 unit=kg
